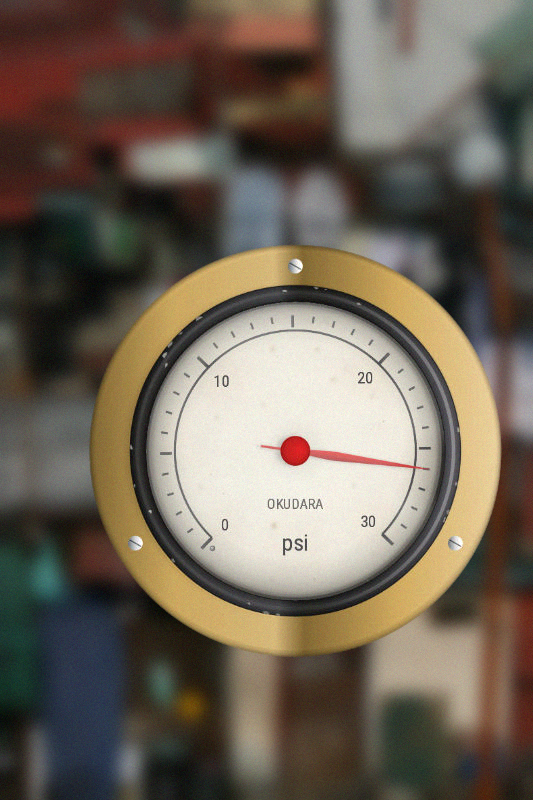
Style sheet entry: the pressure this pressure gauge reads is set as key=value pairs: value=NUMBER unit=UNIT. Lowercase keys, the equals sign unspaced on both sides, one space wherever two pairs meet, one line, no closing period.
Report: value=26 unit=psi
